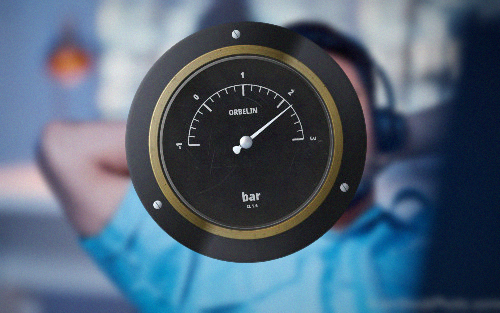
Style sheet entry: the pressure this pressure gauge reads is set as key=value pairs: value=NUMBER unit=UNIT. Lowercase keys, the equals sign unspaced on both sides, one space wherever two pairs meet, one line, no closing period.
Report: value=2.2 unit=bar
